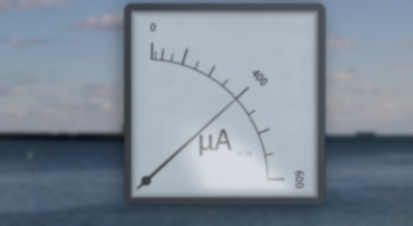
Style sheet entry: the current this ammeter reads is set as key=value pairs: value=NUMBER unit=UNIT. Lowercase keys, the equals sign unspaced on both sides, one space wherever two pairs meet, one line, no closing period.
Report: value=400 unit=µA
